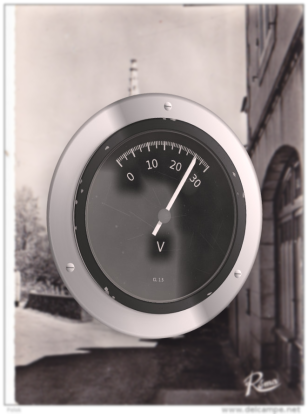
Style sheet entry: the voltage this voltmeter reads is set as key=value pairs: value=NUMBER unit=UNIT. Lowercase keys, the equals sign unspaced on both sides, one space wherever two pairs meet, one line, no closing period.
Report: value=25 unit=V
